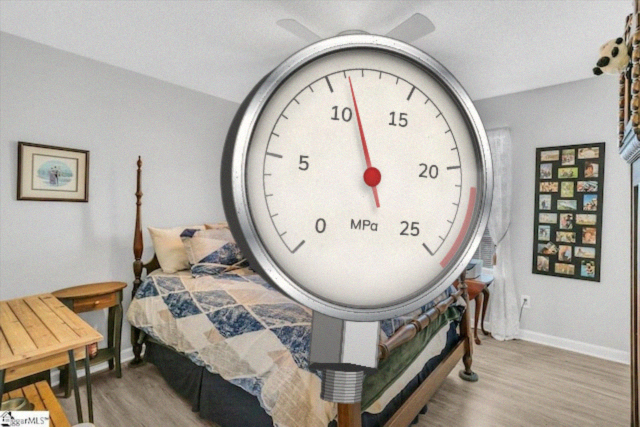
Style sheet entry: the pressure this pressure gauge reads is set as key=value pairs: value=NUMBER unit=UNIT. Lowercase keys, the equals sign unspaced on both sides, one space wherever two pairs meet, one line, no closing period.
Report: value=11 unit=MPa
